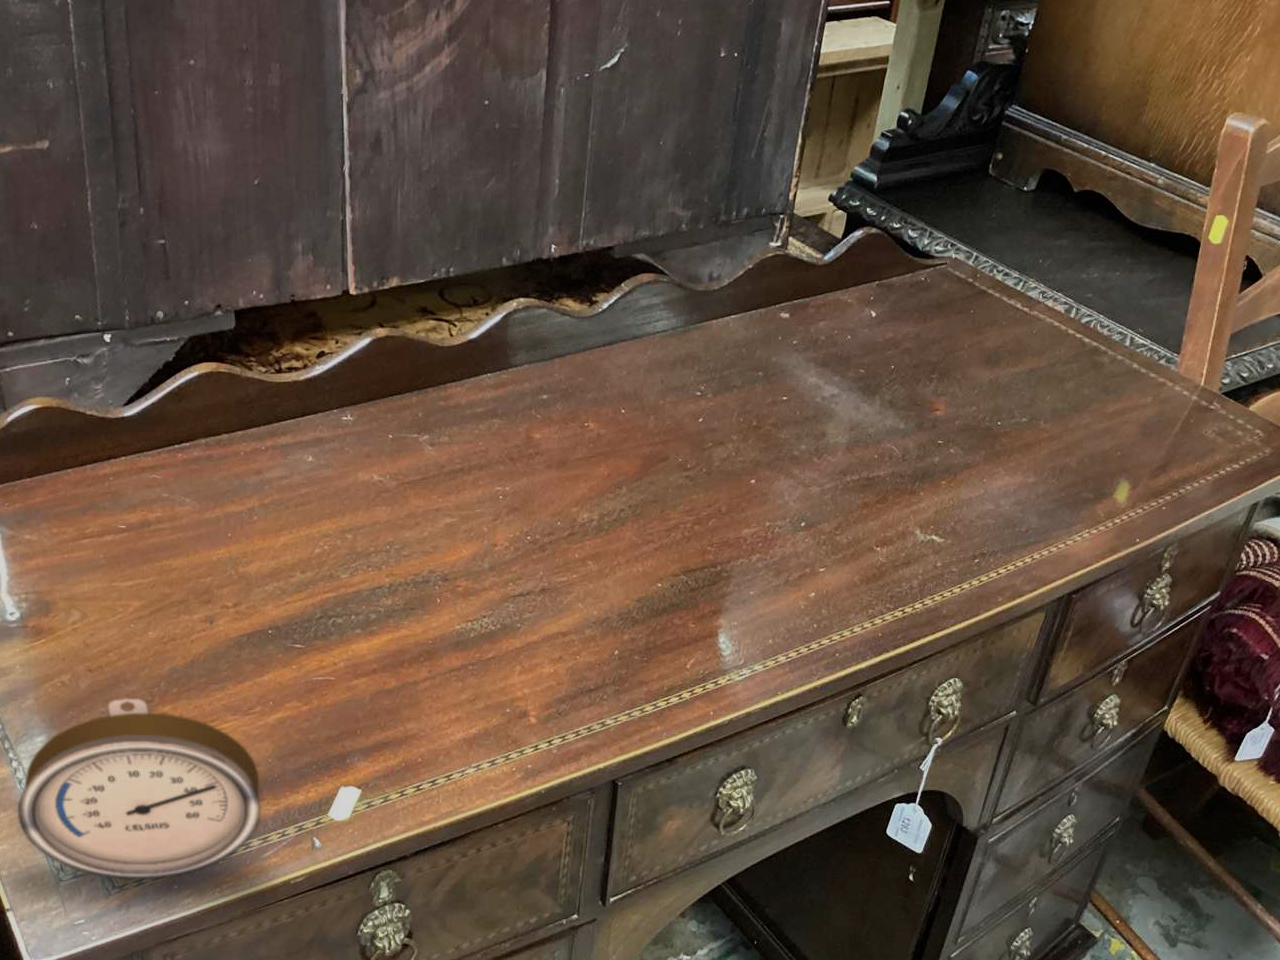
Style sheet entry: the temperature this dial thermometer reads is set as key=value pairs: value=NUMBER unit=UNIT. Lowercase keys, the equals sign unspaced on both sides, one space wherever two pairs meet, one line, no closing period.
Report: value=40 unit=°C
